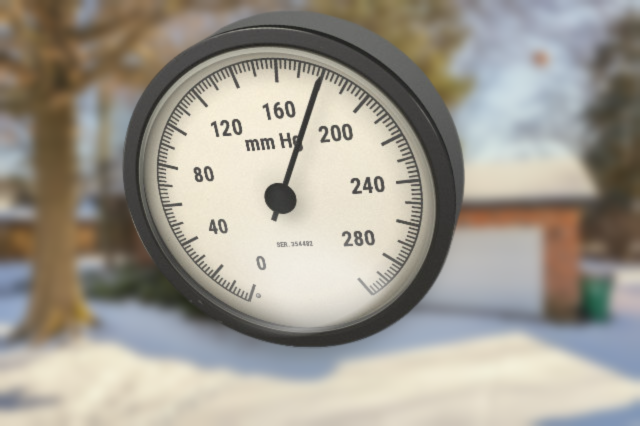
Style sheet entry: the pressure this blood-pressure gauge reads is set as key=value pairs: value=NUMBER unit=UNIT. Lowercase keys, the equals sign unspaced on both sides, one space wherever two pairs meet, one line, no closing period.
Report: value=180 unit=mmHg
